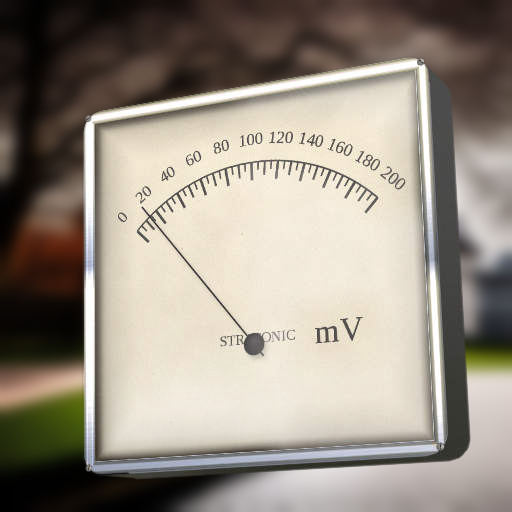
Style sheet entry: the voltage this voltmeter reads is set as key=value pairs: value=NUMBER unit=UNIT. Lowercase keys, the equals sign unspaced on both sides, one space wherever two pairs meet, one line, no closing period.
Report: value=15 unit=mV
